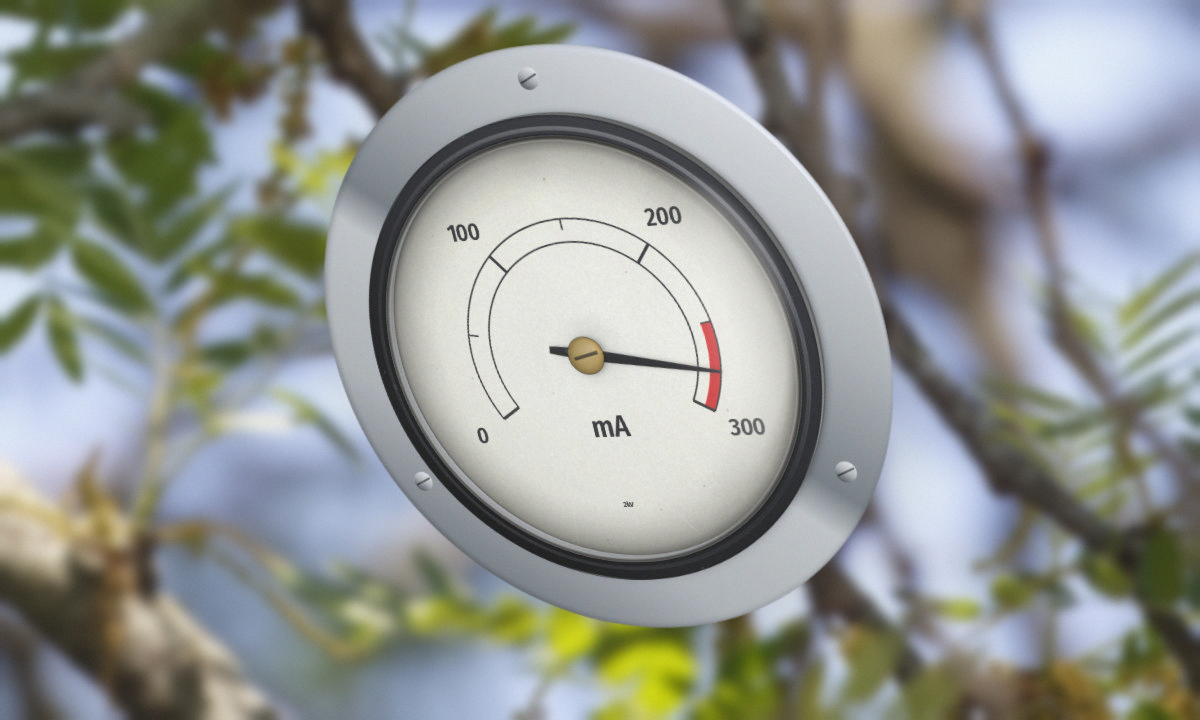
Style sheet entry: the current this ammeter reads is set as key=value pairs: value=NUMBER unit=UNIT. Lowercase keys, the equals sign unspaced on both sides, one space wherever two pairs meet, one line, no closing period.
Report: value=275 unit=mA
